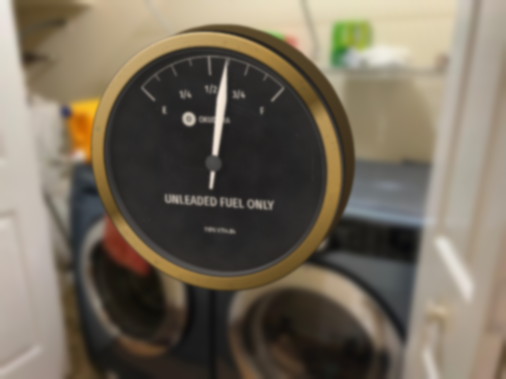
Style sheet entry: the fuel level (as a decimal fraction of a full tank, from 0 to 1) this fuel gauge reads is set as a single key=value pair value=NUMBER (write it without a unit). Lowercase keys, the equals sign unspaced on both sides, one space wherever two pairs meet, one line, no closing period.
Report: value=0.625
